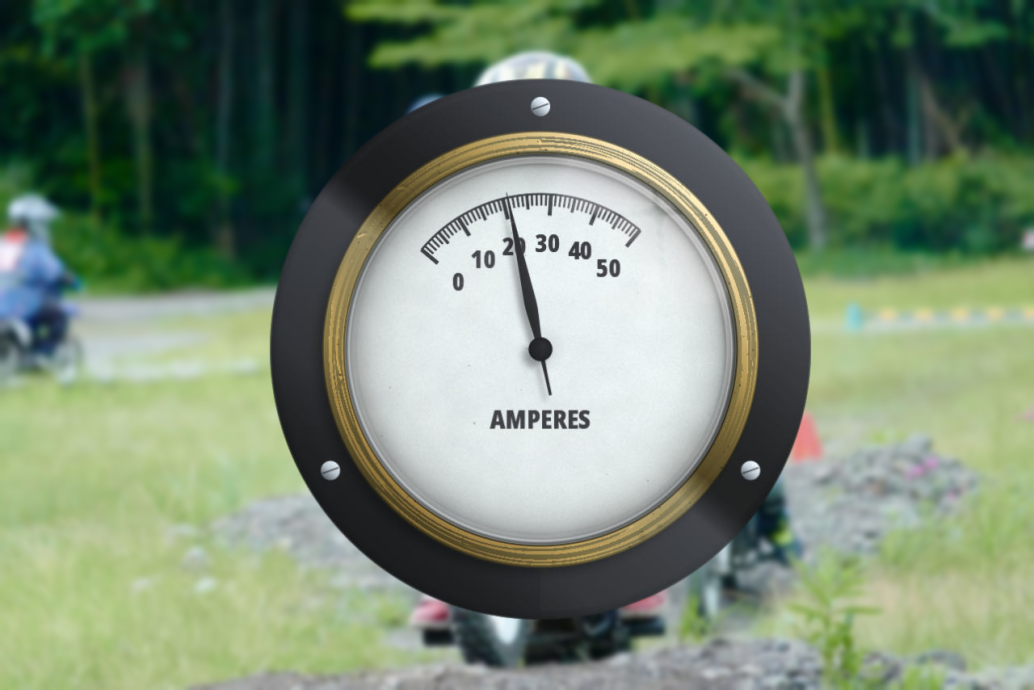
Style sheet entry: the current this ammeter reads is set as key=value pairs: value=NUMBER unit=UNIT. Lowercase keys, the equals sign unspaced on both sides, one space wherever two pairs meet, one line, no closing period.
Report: value=21 unit=A
